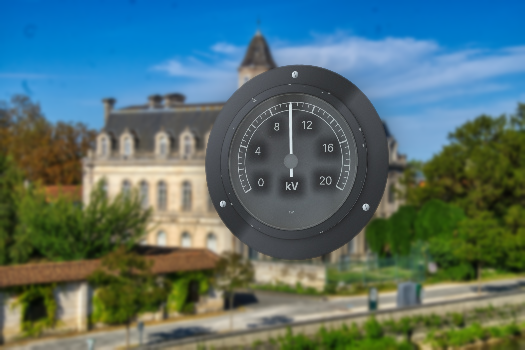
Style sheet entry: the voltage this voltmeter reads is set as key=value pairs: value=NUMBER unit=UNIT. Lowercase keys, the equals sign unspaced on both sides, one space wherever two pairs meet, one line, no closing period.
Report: value=10 unit=kV
